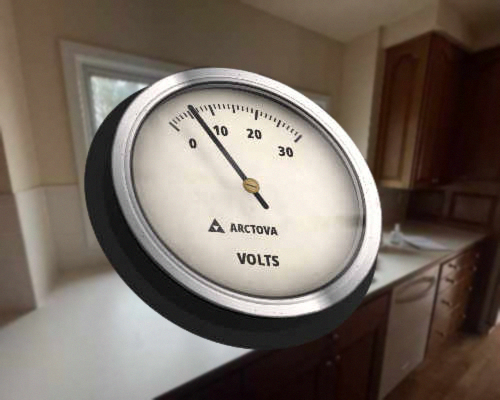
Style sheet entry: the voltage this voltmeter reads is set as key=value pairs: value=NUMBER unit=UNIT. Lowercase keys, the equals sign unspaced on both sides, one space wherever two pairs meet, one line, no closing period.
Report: value=5 unit=V
